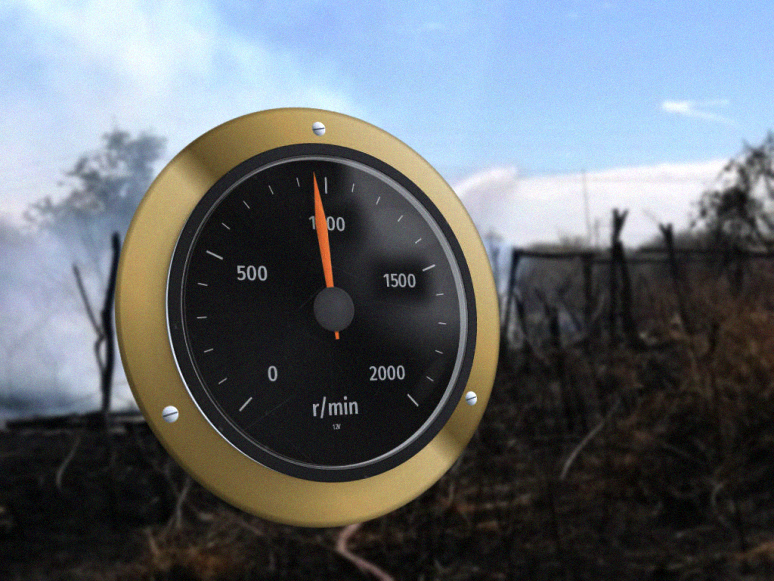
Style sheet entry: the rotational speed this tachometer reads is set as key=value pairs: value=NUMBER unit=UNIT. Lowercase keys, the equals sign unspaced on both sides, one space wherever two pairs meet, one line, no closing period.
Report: value=950 unit=rpm
